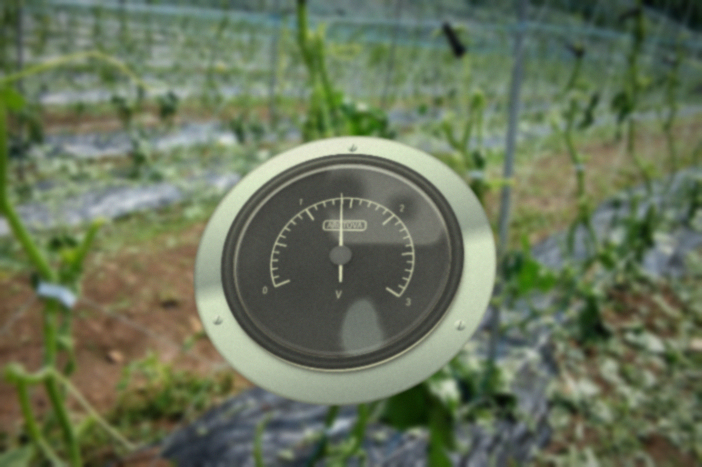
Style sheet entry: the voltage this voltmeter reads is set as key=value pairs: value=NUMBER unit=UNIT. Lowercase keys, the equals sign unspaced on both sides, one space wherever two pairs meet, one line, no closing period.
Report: value=1.4 unit=V
